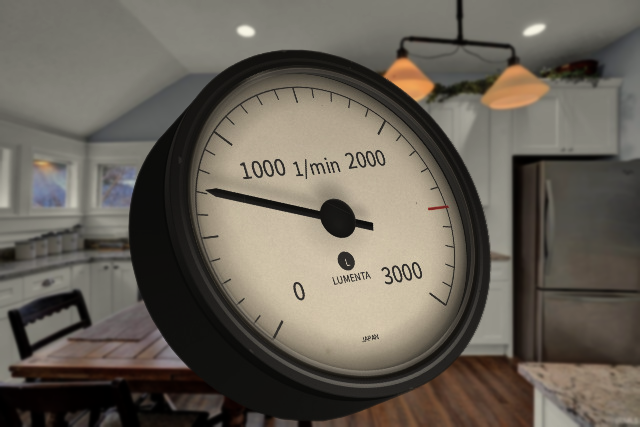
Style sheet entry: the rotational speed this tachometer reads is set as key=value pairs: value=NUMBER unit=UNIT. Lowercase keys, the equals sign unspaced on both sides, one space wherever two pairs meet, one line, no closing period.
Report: value=700 unit=rpm
